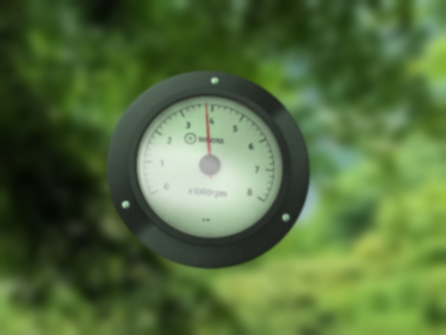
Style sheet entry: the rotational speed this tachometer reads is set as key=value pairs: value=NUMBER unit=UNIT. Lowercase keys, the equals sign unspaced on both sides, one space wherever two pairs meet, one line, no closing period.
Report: value=3800 unit=rpm
